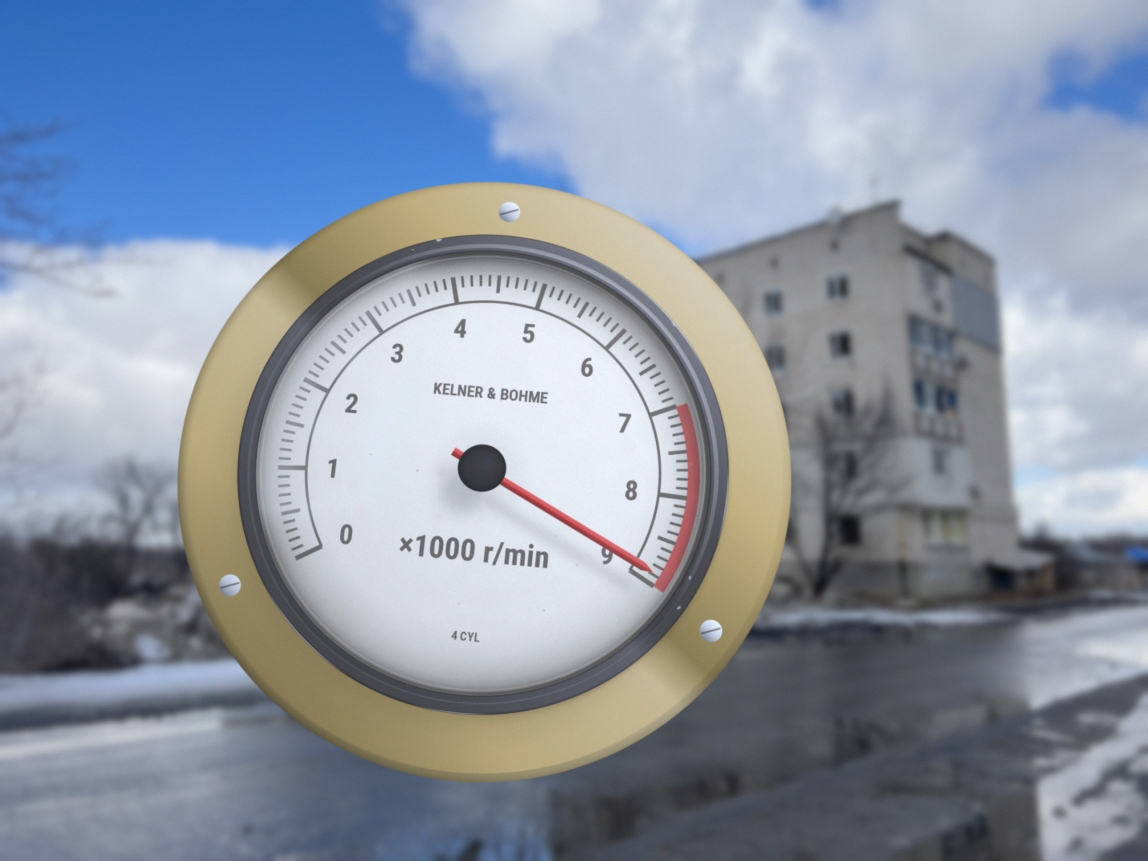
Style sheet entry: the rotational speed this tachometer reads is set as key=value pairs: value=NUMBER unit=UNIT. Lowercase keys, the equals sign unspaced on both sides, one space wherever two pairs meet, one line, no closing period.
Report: value=8900 unit=rpm
